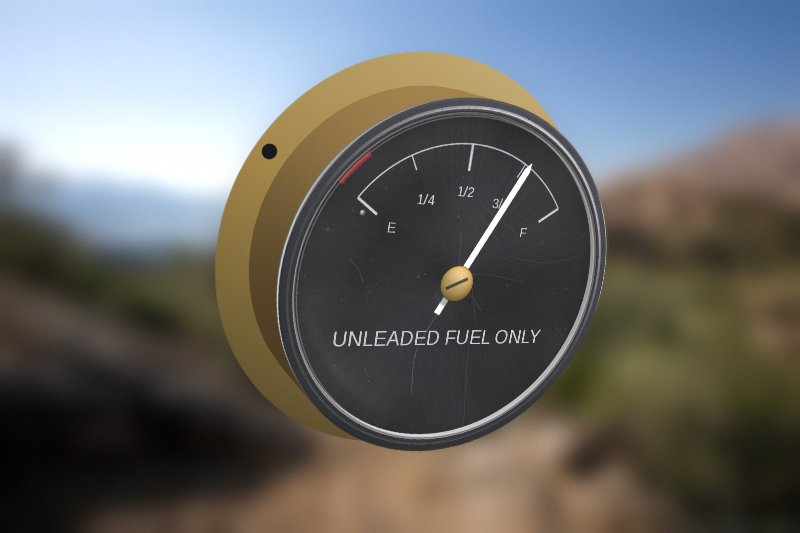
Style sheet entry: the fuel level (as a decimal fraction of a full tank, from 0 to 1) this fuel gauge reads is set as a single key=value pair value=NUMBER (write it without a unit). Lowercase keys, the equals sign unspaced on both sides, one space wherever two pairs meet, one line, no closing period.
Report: value=0.75
